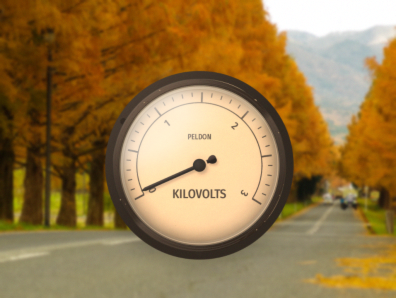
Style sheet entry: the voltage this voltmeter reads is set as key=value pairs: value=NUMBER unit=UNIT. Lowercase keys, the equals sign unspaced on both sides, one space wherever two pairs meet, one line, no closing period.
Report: value=0.05 unit=kV
